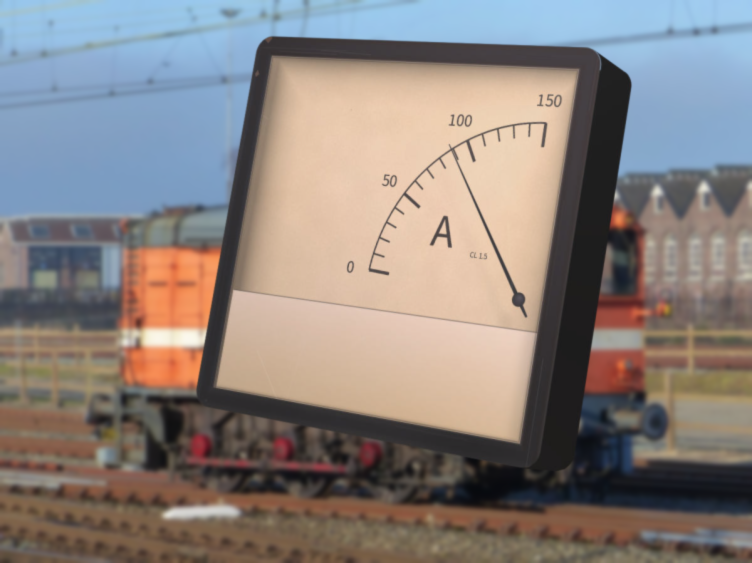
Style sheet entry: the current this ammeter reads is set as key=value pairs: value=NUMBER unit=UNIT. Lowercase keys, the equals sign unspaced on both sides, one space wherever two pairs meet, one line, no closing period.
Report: value=90 unit=A
